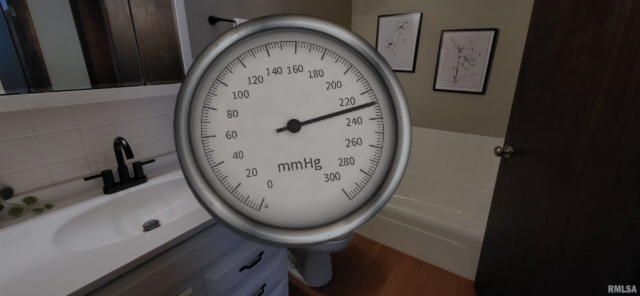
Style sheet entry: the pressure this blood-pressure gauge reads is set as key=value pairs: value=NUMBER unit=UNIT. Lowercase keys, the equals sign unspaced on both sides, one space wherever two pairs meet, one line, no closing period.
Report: value=230 unit=mmHg
